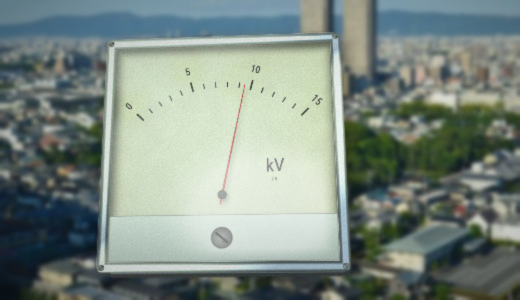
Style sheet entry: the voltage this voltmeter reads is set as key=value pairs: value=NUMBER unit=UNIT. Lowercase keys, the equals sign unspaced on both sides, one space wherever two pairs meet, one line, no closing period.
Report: value=9.5 unit=kV
